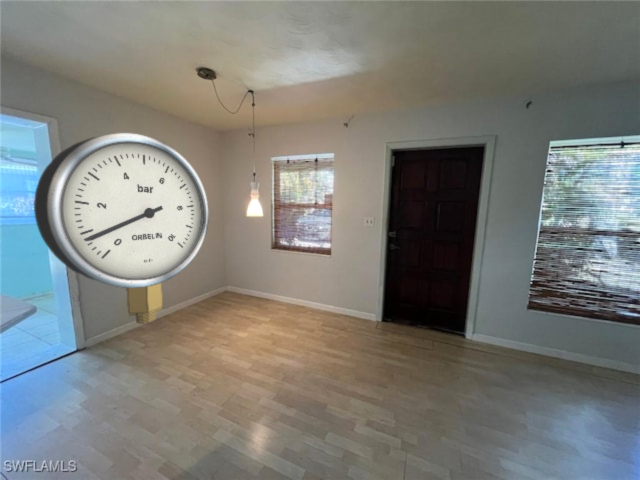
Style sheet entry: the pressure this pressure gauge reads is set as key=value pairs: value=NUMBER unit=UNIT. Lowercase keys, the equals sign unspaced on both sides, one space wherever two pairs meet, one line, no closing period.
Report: value=0.8 unit=bar
